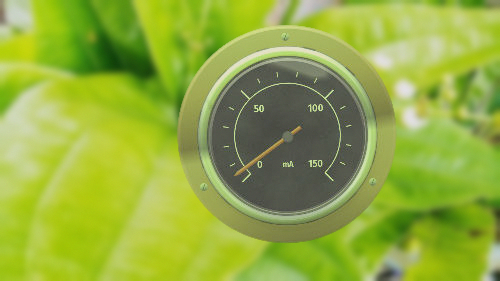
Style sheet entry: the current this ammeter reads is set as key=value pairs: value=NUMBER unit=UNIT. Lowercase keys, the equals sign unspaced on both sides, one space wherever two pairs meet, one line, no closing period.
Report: value=5 unit=mA
